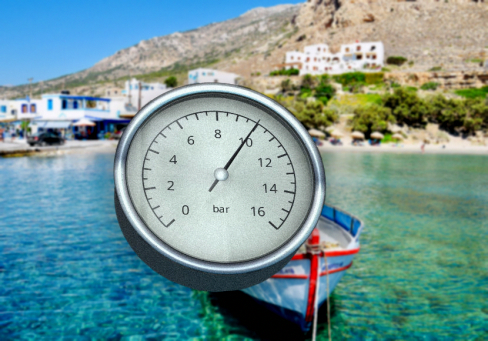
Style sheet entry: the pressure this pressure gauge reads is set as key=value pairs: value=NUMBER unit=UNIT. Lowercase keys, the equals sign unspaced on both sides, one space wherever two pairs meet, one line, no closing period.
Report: value=10 unit=bar
